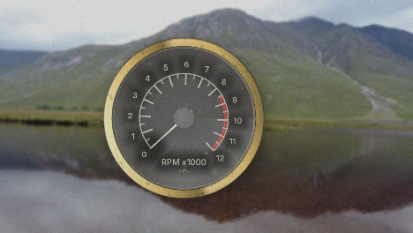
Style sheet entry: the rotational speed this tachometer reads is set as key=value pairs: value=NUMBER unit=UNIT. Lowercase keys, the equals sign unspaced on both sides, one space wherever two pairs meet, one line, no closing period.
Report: value=0 unit=rpm
